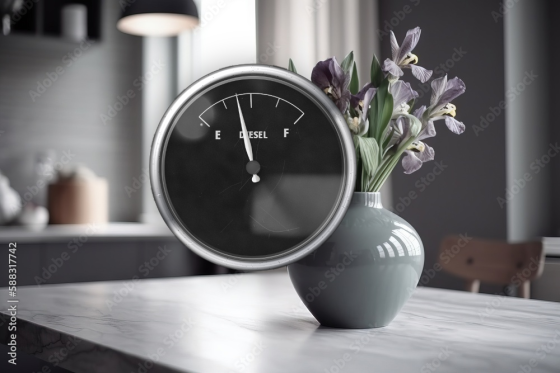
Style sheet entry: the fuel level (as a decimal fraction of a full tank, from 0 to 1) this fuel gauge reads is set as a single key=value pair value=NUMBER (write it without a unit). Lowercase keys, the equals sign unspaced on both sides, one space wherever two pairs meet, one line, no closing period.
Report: value=0.375
